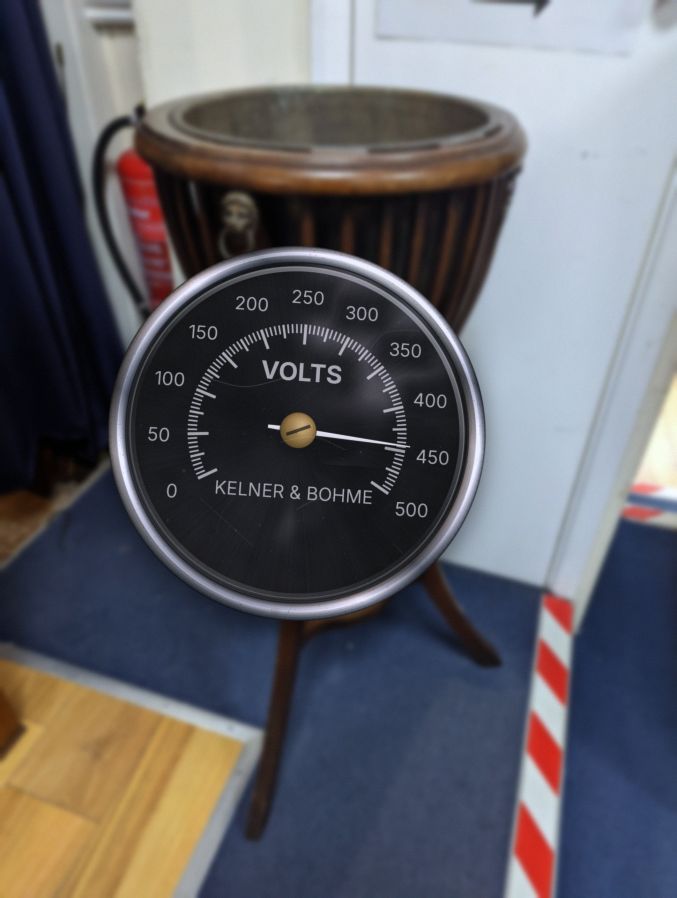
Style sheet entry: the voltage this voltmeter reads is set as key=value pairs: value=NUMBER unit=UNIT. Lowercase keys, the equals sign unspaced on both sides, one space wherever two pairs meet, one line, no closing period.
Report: value=445 unit=V
